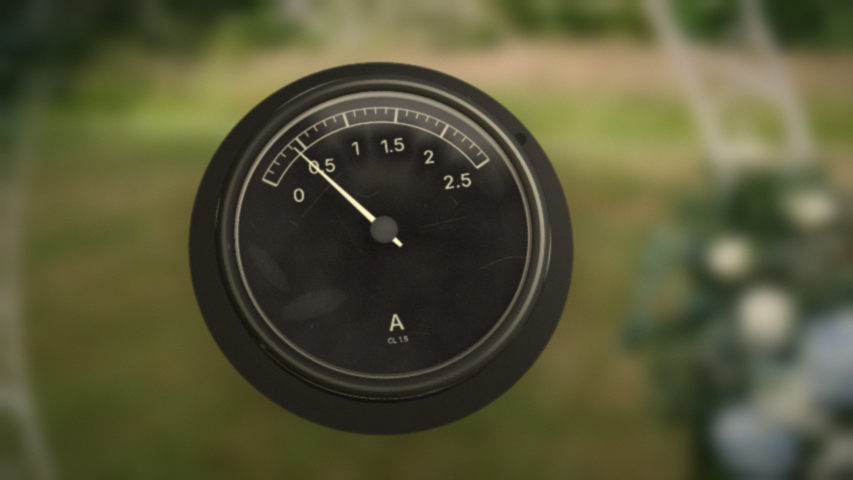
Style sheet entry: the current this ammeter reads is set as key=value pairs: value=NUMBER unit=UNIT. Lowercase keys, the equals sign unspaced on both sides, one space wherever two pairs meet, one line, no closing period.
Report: value=0.4 unit=A
